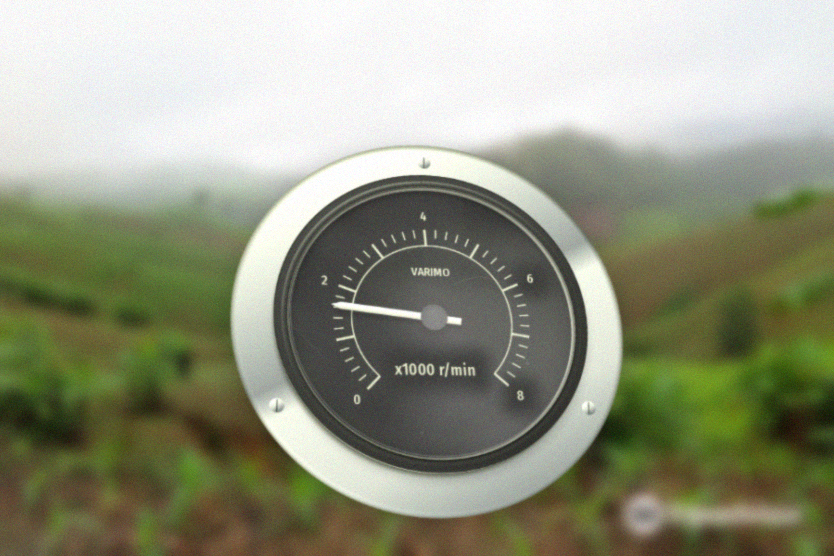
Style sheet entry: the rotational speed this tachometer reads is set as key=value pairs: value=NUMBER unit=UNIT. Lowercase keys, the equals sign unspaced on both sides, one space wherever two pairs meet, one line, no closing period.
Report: value=1600 unit=rpm
